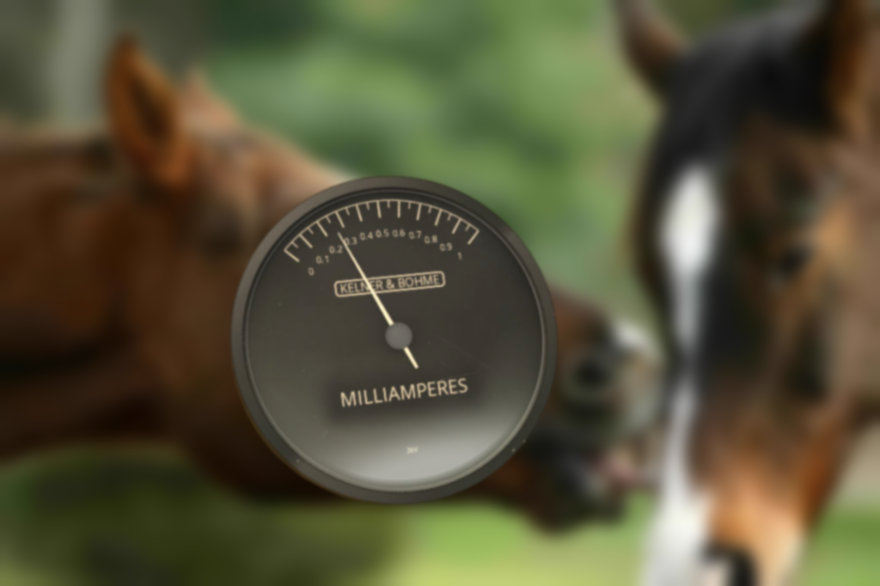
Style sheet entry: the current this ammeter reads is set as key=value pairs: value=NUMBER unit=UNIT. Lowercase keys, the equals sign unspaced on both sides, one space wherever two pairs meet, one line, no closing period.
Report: value=0.25 unit=mA
